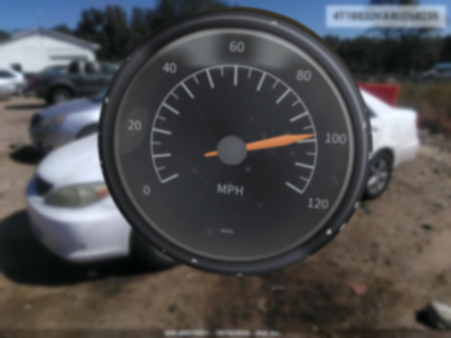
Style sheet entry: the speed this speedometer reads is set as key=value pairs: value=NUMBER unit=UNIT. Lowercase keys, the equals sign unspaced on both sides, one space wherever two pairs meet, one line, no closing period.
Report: value=97.5 unit=mph
